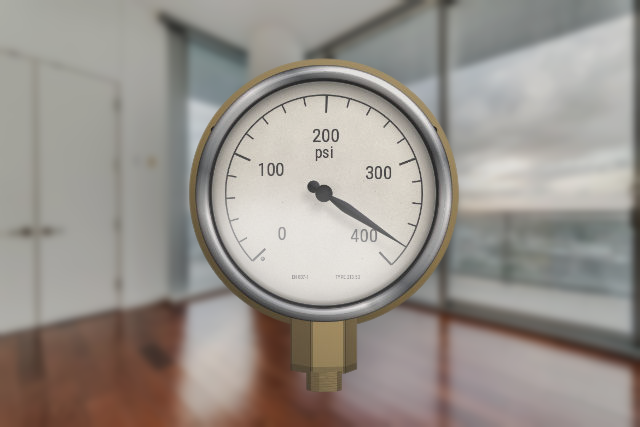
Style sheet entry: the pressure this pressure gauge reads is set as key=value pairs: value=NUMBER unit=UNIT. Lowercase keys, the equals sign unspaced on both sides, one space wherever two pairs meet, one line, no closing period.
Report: value=380 unit=psi
